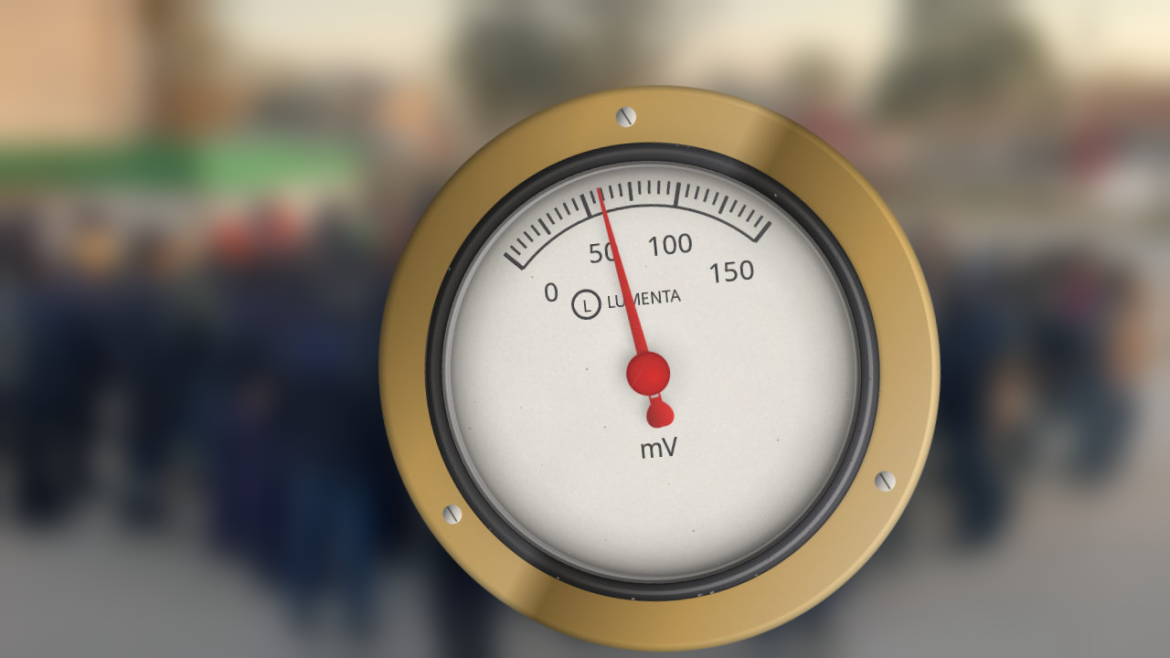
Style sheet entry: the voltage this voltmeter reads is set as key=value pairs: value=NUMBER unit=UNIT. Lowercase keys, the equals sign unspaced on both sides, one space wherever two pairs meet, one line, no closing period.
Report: value=60 unit=mV
